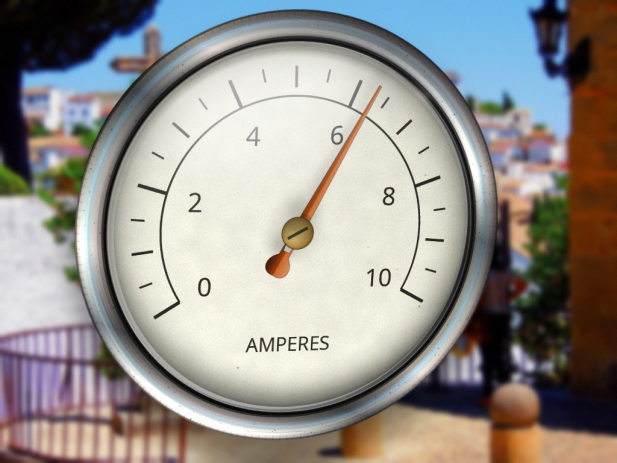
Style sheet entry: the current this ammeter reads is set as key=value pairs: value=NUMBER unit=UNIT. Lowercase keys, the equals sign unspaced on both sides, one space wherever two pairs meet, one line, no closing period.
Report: value=6.25 unit=A
